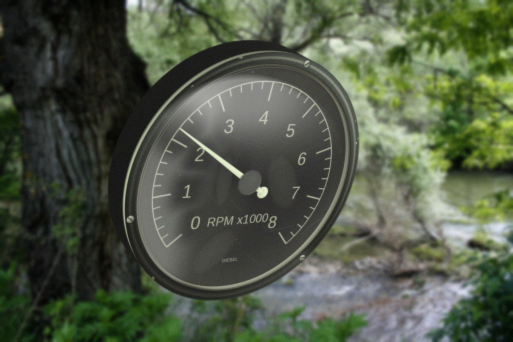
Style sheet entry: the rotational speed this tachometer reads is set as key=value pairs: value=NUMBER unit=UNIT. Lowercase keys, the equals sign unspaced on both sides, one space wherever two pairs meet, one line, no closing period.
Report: value=2200 unit=rpm
